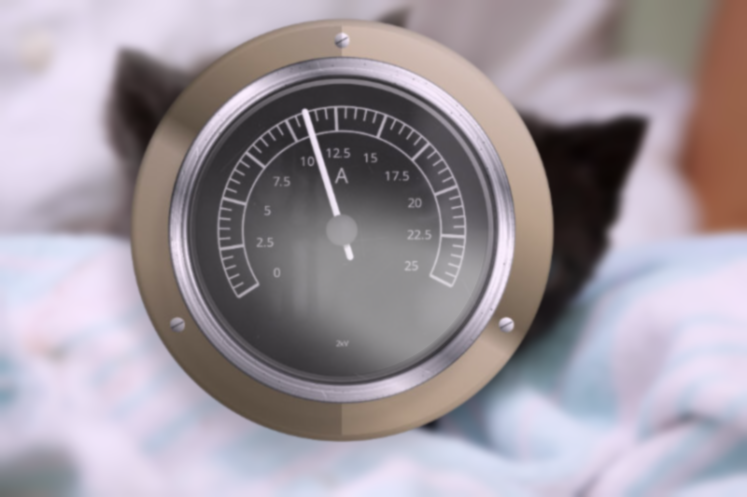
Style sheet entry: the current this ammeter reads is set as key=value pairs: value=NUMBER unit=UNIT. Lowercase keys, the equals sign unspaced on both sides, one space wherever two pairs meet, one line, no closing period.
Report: value=11 unit=A
